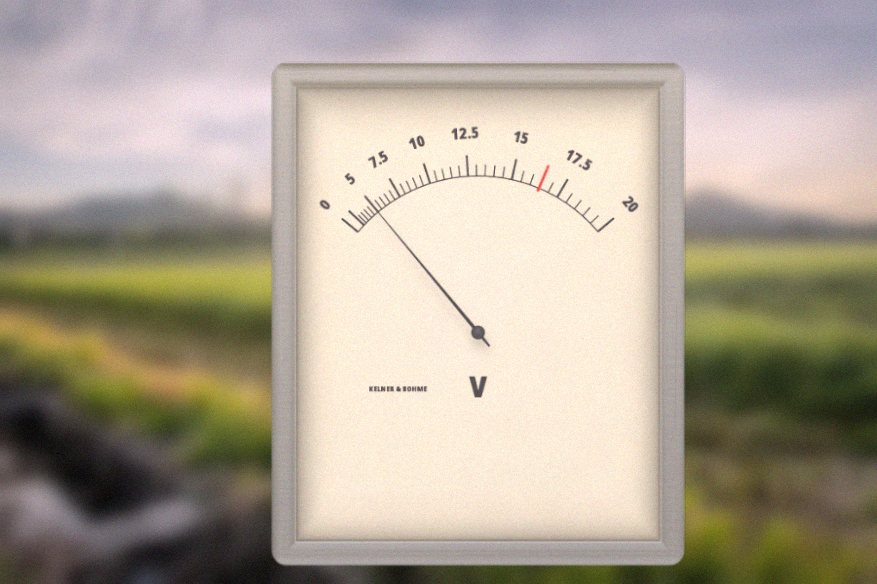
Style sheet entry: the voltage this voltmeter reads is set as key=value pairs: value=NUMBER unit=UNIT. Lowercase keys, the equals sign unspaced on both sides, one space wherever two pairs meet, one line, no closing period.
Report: value=5 unit=V
